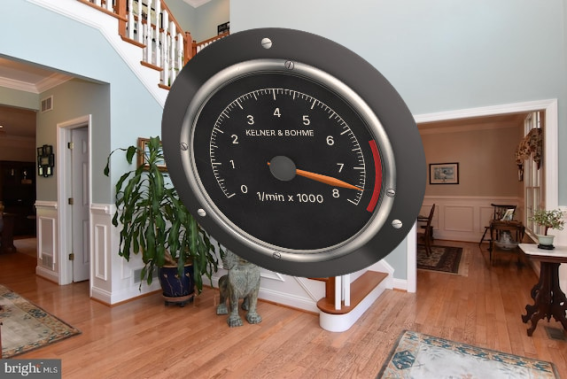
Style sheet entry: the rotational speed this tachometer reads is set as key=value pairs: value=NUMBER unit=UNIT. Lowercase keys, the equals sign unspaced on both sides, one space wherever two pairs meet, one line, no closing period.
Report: value=7500 unit=rpm
